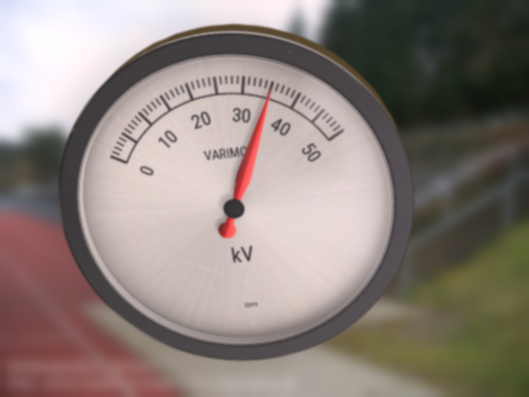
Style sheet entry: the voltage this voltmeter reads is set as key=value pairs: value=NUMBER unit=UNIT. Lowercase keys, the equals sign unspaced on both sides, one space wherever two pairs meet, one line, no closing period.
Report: value=35 unit=kV
